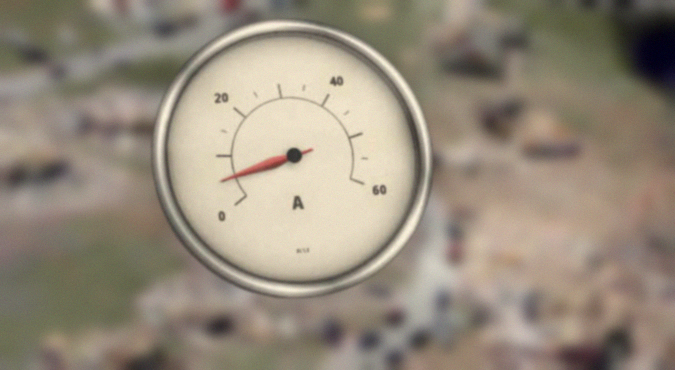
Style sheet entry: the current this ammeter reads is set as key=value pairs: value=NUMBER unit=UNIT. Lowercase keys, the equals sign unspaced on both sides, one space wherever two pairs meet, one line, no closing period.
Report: value=5 unit=A
